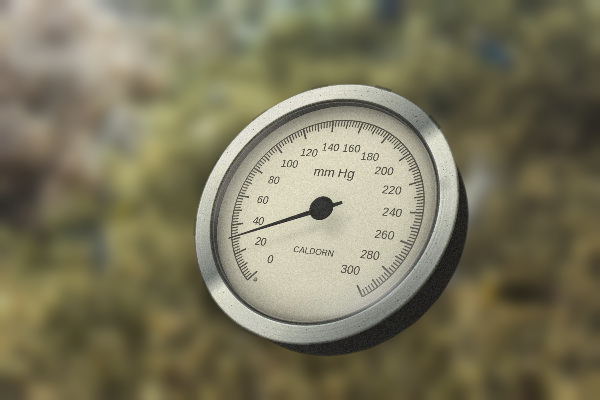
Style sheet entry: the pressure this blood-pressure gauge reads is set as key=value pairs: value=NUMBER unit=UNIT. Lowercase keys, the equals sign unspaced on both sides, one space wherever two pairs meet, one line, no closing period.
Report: value=30 unit=mmHg
